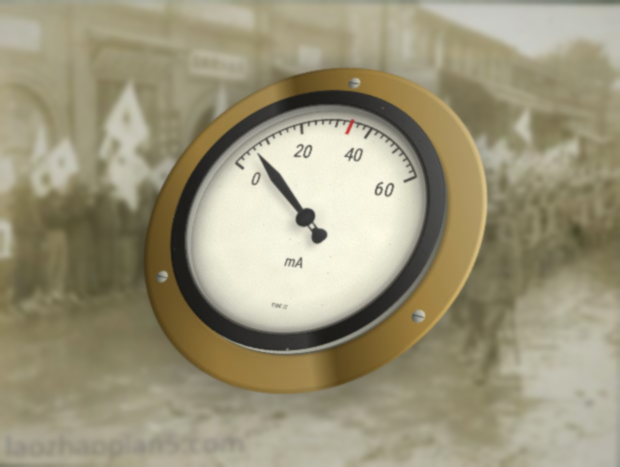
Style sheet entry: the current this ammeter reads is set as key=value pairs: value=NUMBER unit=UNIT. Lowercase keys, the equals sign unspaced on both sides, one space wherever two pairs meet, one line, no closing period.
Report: value=6 unit=mA
